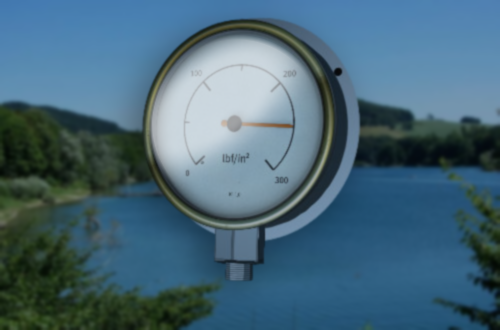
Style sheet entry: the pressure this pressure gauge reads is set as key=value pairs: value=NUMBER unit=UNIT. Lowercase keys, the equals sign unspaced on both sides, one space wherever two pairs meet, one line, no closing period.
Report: value=250 unit=psi
